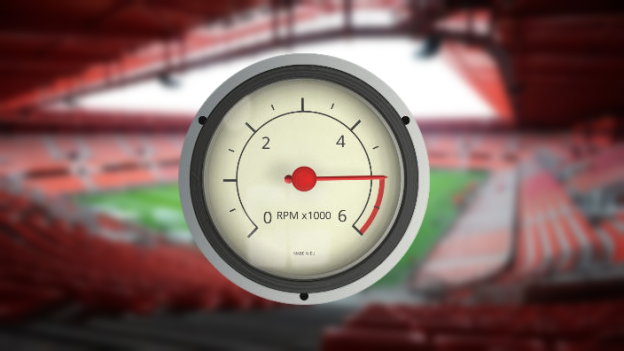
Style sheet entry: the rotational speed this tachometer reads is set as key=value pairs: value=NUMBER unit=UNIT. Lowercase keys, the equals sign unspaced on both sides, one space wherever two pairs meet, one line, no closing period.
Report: value=5000 unit=rpm
